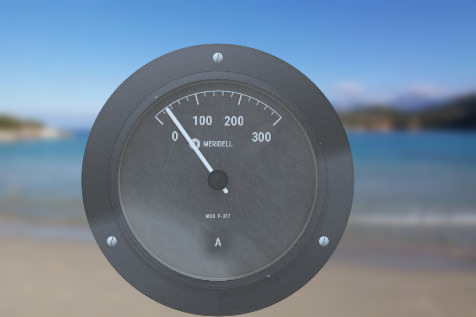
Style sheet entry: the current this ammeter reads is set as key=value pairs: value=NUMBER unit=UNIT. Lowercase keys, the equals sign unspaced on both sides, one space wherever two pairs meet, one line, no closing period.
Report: value=30 unit=A
